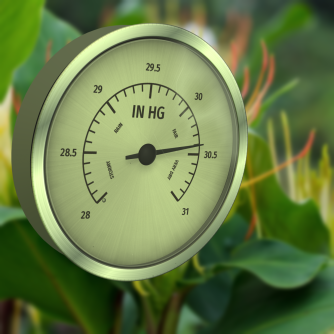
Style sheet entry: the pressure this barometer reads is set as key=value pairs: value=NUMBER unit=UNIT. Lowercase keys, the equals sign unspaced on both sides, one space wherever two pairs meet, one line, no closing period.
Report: value=30.4 unit=inHg
